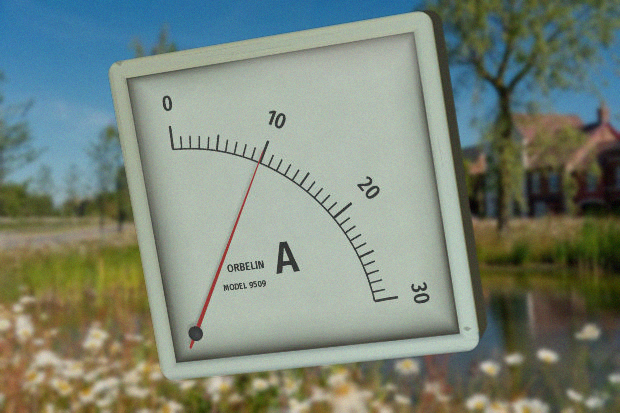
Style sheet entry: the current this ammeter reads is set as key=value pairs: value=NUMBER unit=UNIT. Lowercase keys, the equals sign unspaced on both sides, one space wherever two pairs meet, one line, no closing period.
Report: value=10 unit=A
